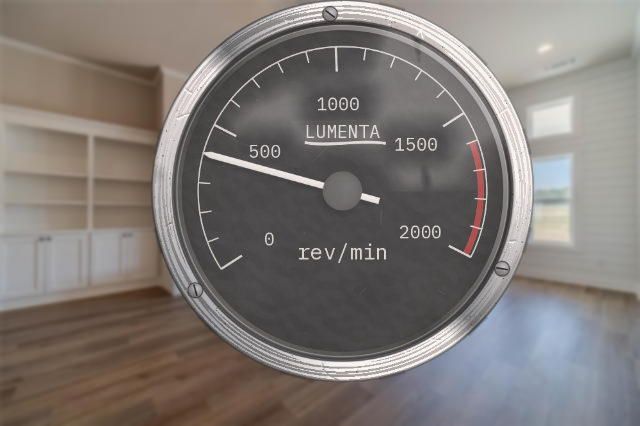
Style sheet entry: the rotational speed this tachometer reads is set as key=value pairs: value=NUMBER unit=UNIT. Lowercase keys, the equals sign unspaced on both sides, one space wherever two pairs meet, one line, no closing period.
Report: value=400 unit=rpm
